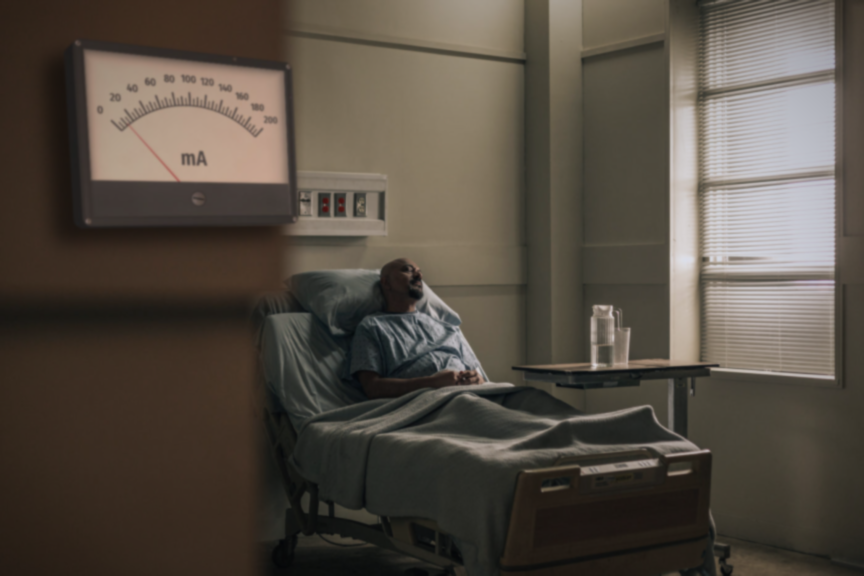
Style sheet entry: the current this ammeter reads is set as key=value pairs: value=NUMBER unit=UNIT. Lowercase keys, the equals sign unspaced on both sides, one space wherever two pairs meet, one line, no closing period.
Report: value=10 unit=mA
